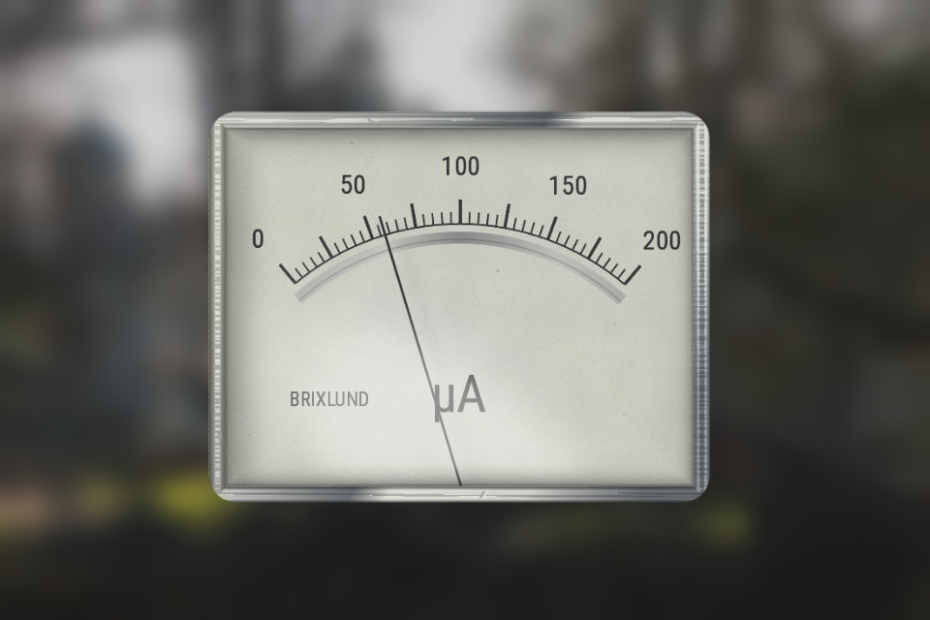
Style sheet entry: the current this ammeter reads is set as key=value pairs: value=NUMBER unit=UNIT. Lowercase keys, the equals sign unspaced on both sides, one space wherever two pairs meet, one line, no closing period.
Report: value=57.5 unit=µA
